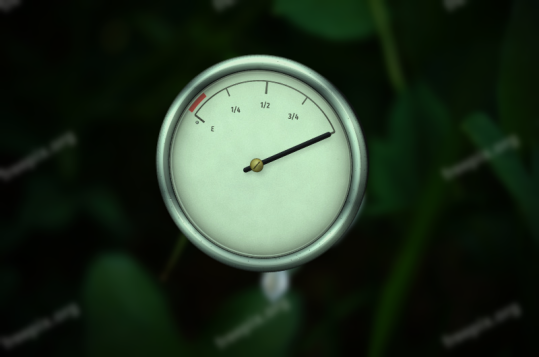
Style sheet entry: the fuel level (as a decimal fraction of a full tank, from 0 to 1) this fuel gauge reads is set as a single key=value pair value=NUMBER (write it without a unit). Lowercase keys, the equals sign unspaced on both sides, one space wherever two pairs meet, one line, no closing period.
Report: value=1
